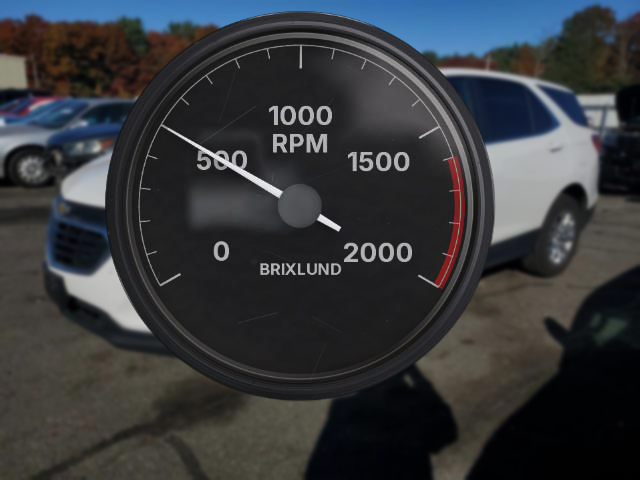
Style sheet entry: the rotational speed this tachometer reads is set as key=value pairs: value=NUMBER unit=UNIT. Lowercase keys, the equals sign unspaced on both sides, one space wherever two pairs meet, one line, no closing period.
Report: value=500 unit=rpm
